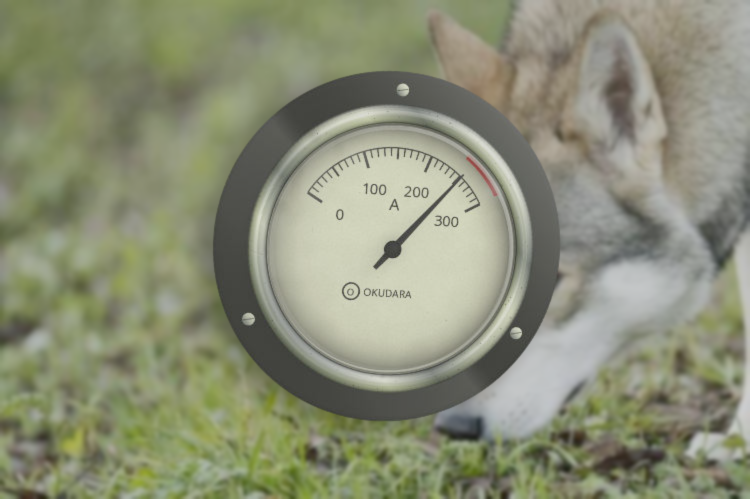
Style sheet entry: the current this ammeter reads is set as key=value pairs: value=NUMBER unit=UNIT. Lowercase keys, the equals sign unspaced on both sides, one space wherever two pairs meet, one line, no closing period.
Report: value=250 unit=A
